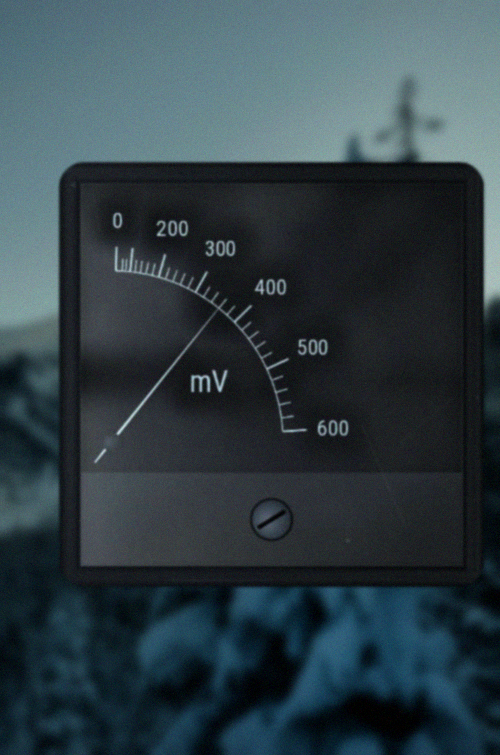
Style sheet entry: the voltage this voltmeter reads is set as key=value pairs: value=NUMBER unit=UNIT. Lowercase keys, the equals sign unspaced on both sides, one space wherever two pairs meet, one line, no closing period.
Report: value=360 unit=mV
